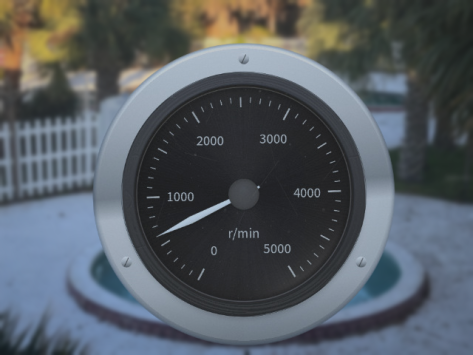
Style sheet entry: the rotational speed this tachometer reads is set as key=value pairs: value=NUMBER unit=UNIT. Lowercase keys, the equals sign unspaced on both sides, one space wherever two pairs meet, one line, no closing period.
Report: value=600 unit=rpm
